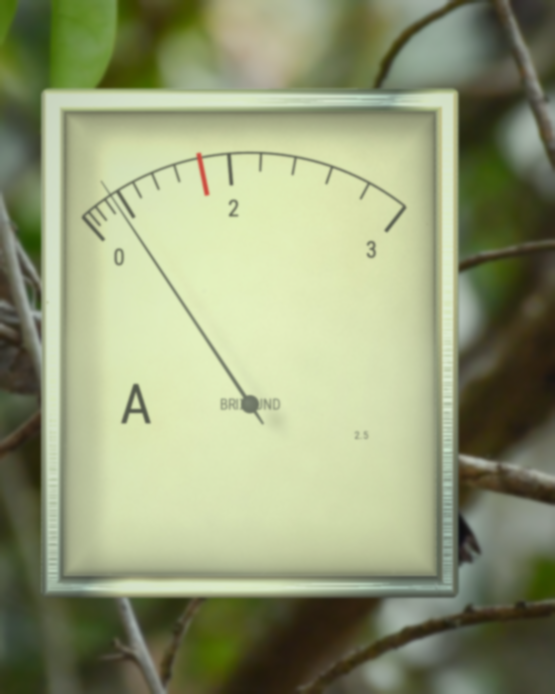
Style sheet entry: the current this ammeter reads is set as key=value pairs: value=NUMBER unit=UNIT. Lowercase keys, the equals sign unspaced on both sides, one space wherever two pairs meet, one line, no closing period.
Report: value=0.9 unit=A
